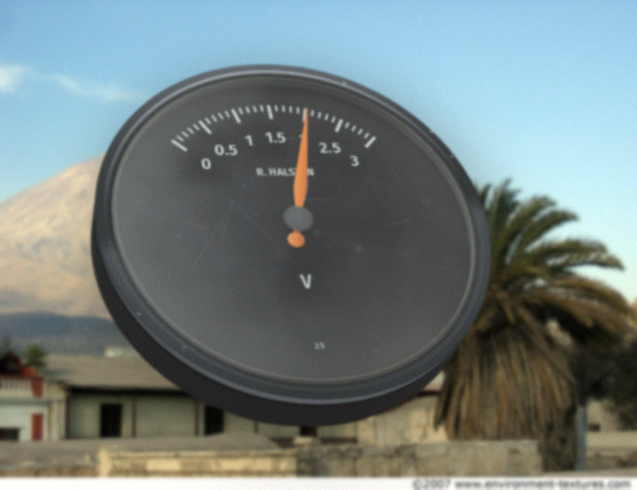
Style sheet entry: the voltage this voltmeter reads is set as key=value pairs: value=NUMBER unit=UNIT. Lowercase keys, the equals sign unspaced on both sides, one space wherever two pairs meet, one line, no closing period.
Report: value=2 unit=V
